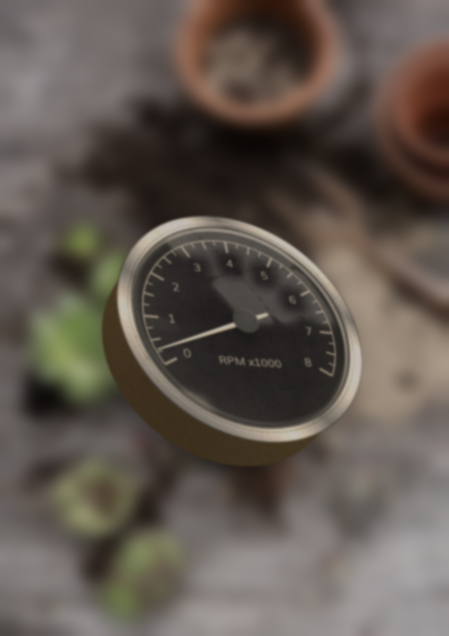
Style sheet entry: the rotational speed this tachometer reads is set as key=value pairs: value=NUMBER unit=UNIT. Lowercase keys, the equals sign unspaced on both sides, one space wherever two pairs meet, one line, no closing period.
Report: value=250 unit=rpm
